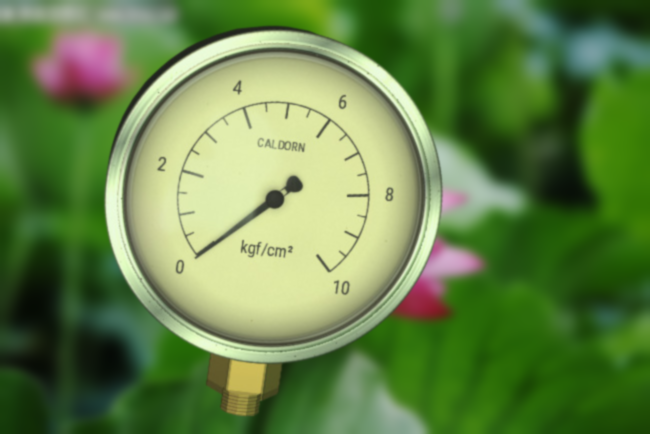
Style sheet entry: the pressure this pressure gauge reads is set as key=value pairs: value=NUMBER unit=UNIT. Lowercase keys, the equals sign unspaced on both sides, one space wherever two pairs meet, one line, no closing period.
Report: value=0 unit=kg/cm²
